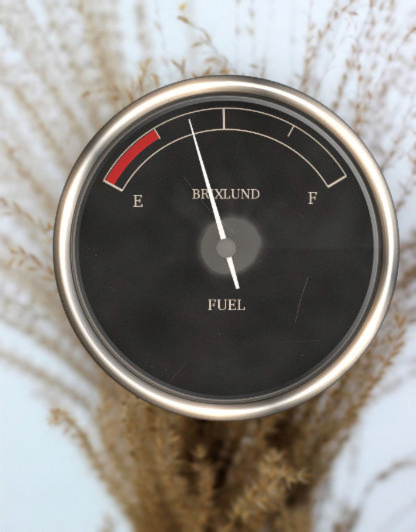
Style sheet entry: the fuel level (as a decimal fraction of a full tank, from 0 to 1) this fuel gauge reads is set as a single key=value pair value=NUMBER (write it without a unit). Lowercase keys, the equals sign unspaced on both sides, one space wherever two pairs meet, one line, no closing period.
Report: value=0.375
